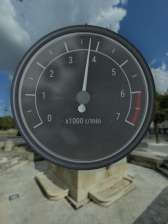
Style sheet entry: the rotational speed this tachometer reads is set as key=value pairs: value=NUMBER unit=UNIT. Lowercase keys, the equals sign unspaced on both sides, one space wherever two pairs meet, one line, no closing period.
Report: value=3750 unit=rpm
